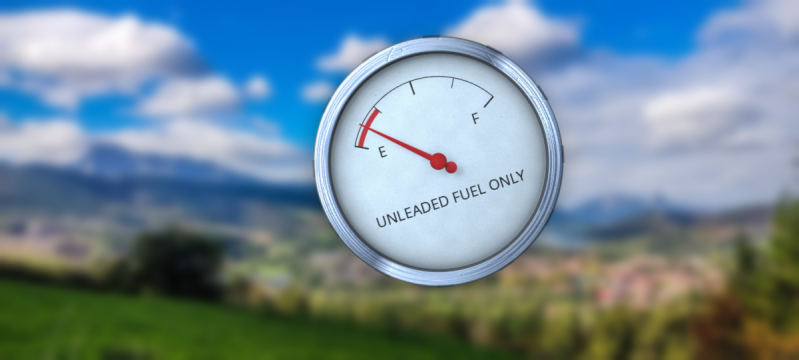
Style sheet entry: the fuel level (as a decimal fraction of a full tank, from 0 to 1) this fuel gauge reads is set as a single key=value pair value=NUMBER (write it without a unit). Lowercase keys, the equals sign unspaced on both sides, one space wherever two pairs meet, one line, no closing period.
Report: value=0.125
